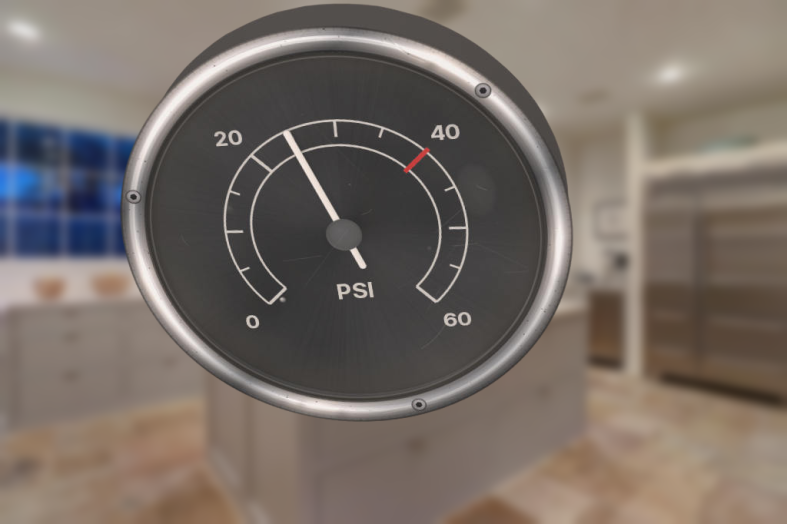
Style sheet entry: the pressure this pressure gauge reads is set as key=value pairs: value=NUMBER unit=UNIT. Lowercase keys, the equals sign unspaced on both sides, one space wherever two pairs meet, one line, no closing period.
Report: value=25 unit=psi
